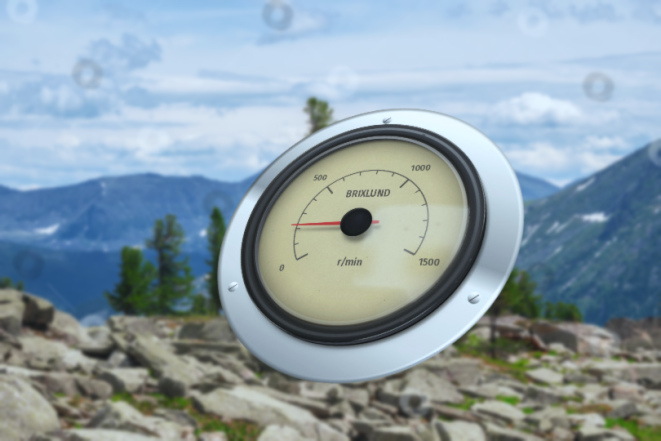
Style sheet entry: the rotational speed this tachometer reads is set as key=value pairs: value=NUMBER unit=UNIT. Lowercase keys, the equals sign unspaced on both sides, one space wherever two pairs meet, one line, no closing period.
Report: value=200 unit=rpm
